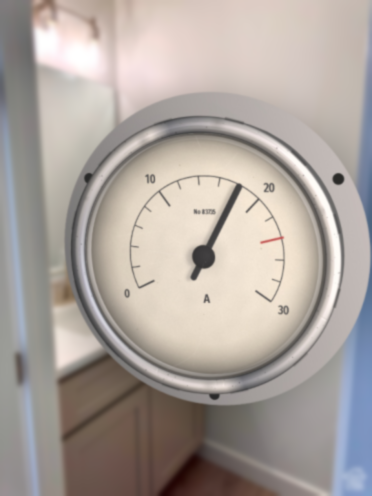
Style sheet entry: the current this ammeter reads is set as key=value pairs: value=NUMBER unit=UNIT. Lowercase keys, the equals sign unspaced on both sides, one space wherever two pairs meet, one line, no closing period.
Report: value=18 unit=A
